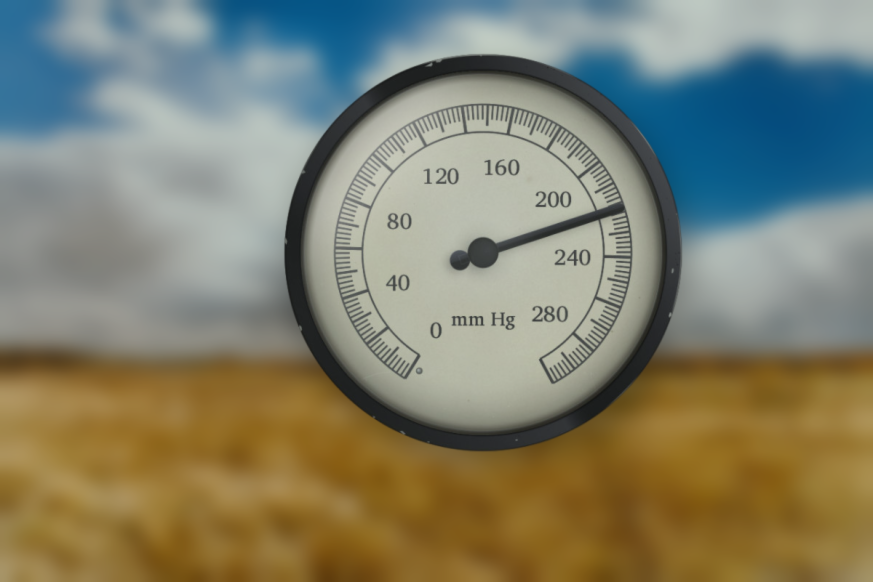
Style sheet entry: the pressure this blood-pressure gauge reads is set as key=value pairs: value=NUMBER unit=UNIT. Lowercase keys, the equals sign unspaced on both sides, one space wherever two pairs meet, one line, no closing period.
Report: value=220 unit=mmHg
